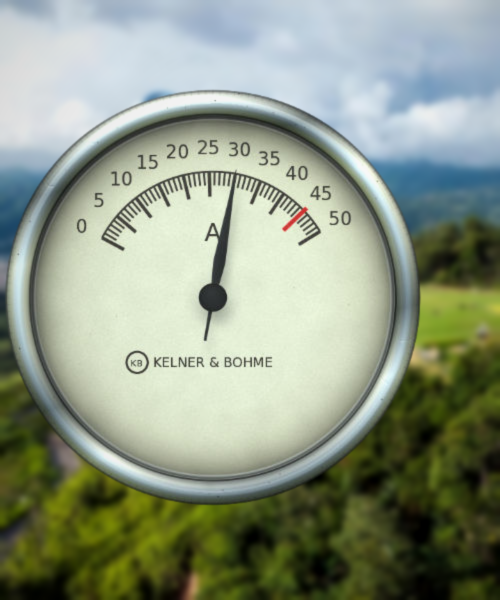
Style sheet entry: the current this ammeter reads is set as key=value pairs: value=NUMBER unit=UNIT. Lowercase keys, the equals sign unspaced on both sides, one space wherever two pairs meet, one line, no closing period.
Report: value=30 unit=A
